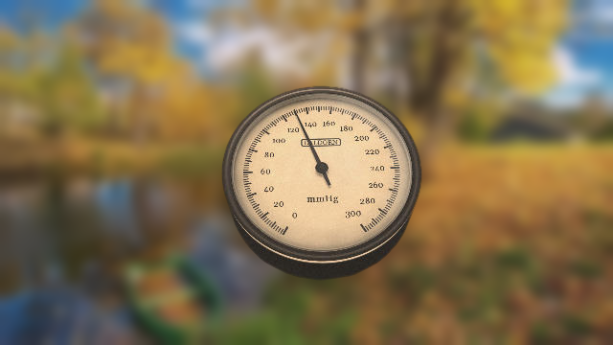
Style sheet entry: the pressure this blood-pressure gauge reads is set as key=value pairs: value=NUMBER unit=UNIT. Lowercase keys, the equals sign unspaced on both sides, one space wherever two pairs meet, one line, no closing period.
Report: value=130 unit=mmHg
